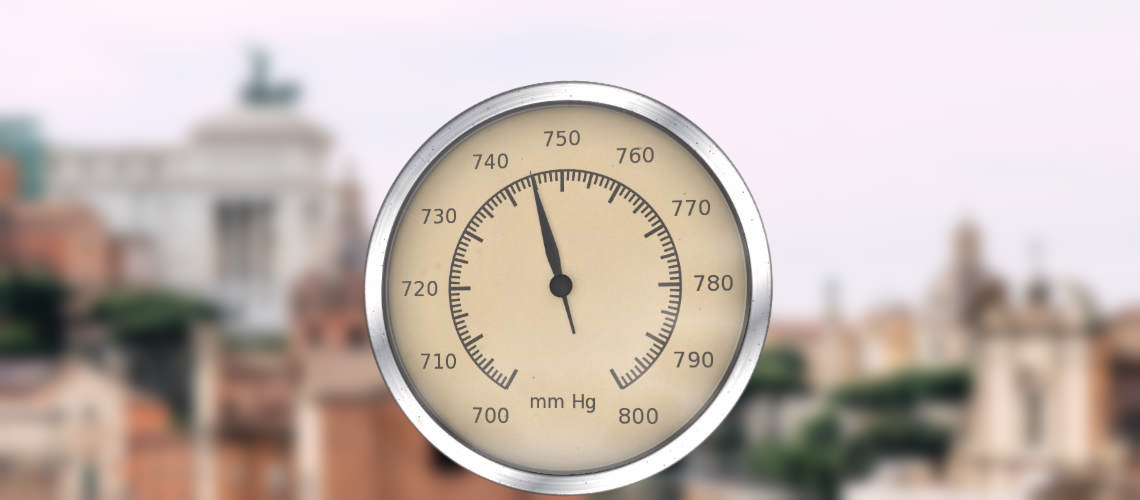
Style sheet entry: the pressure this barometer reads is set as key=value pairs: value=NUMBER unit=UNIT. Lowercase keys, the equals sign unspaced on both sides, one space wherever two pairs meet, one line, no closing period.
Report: value=745 unit=mmHg
